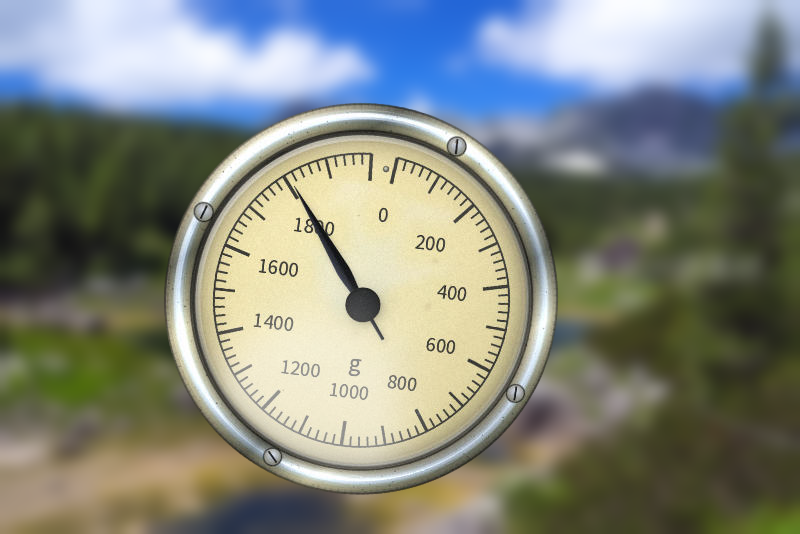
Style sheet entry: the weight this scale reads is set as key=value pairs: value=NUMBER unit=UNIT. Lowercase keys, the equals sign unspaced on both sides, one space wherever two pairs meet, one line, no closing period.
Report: value=1810 unit=g
